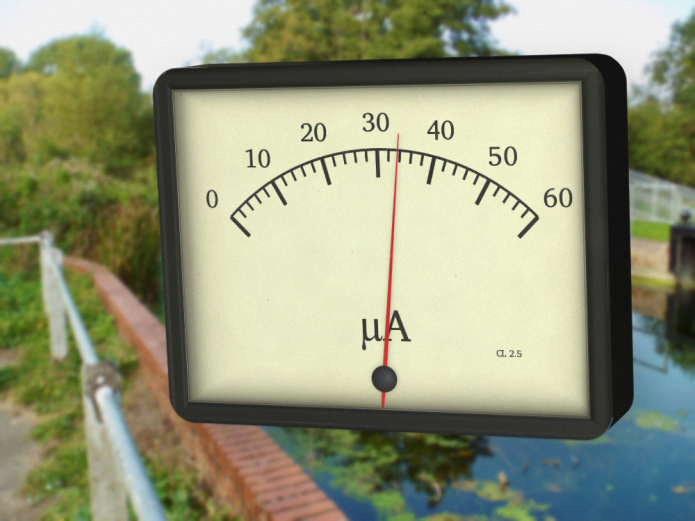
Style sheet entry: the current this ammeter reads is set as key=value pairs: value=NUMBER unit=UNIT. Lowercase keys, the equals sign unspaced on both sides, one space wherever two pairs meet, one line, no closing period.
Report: value=34 unit=µA
